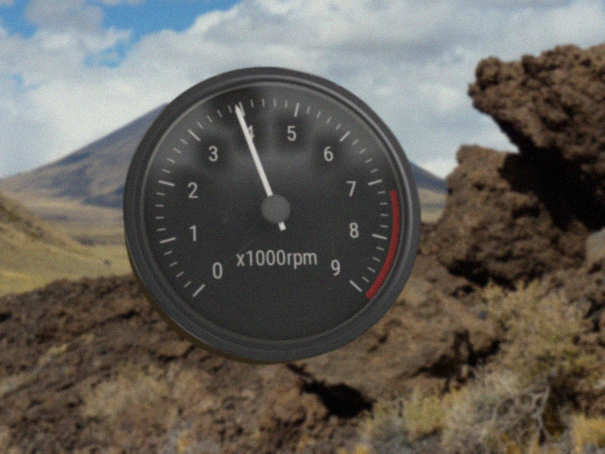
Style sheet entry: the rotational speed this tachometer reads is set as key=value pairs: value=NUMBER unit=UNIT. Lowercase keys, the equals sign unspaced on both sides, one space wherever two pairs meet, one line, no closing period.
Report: value=3900 unit=rpm
